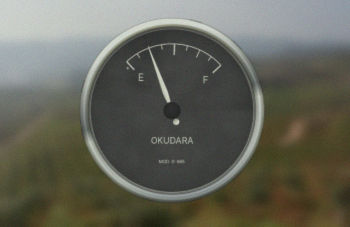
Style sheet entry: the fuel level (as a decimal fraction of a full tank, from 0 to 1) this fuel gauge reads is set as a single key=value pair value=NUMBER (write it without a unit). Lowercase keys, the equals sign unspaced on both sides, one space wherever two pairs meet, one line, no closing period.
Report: value=0.25
